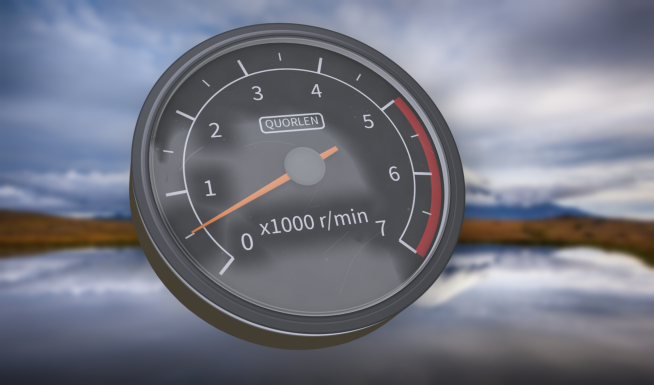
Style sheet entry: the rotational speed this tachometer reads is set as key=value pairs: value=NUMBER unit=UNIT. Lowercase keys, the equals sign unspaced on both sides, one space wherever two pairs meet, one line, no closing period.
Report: value=500 unit=rpm
